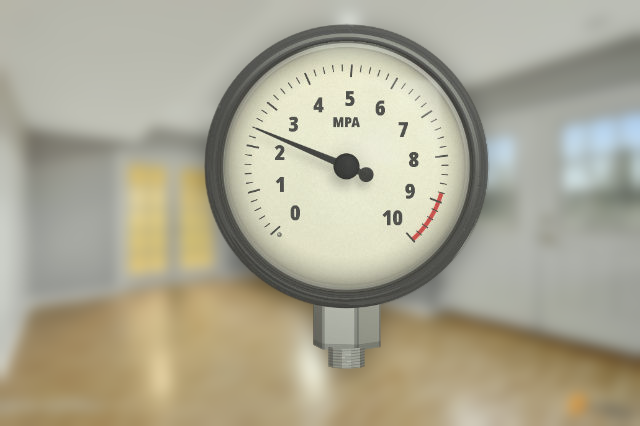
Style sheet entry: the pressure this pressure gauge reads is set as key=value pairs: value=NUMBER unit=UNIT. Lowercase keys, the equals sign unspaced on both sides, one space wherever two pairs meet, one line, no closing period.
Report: value=2.4 unit=MPa
